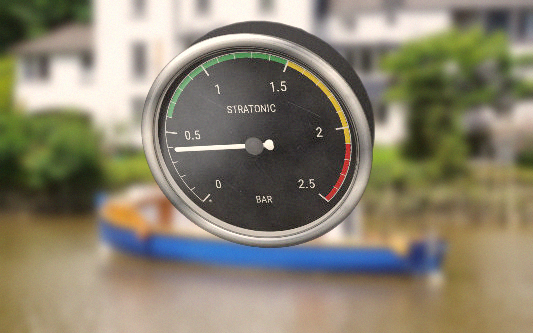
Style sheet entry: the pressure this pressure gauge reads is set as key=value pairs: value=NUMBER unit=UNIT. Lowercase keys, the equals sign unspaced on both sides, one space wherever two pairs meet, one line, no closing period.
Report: value=0.4 unit=bar
